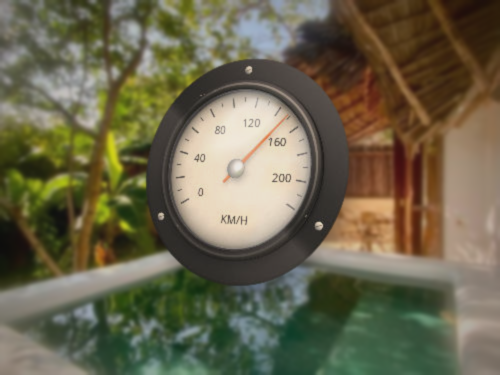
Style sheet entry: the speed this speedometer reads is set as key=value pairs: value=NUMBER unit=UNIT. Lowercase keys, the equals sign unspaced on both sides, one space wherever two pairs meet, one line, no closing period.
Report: value=150 unit=km/h
